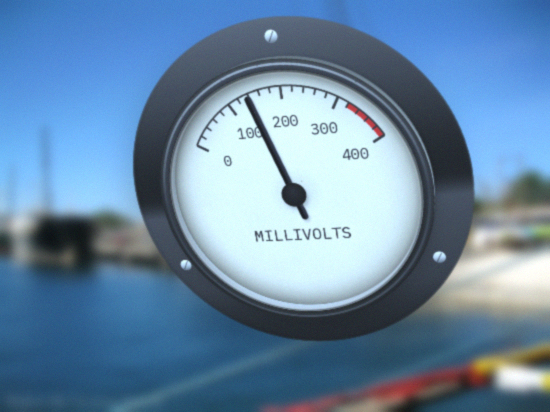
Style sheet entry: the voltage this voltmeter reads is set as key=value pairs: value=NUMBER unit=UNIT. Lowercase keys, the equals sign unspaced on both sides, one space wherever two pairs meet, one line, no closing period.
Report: value=140 unit=mV
